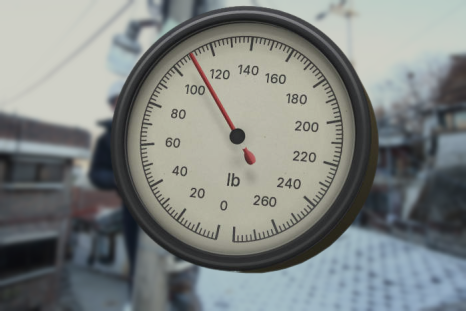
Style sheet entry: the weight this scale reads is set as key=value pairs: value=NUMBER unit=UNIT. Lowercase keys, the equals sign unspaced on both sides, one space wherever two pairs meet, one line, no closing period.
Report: value=110 unit=lb
